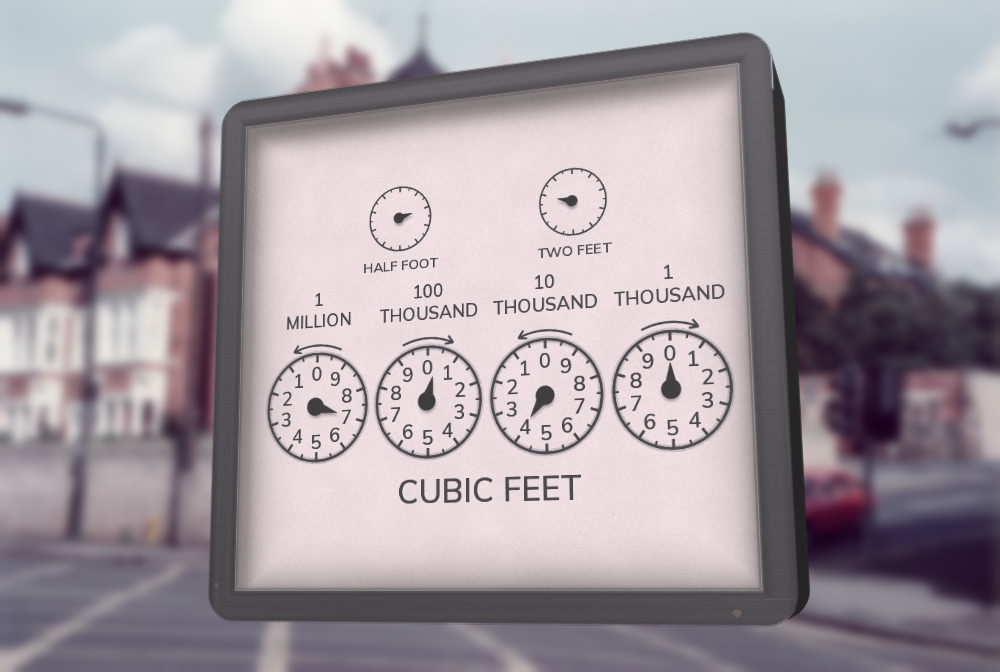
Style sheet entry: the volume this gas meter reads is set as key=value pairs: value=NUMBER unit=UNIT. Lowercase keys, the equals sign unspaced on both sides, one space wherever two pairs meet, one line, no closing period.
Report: value=704000 unit=ft³
